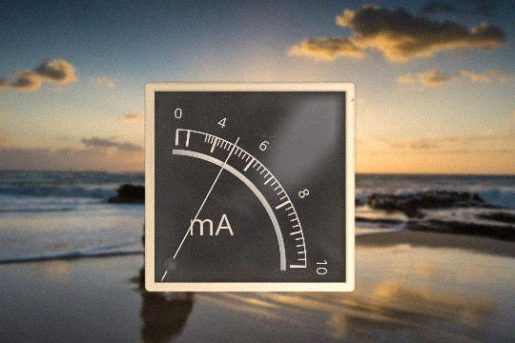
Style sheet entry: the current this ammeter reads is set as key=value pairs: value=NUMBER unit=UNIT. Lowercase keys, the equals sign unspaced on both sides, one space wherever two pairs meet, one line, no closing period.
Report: value=5 unit=mA
